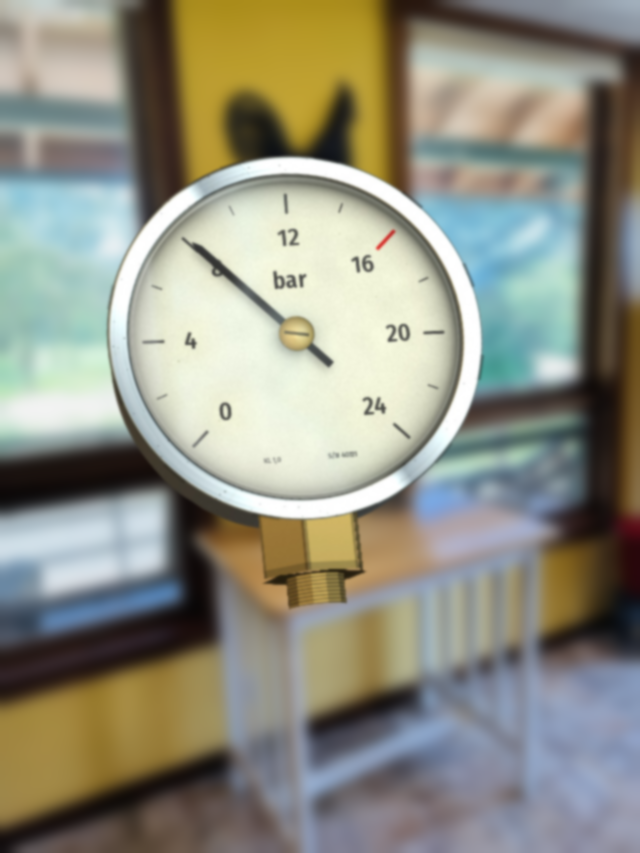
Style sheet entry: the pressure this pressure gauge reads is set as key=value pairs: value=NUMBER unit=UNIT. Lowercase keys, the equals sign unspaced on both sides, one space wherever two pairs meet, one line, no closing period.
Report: value=8 unit=bar
